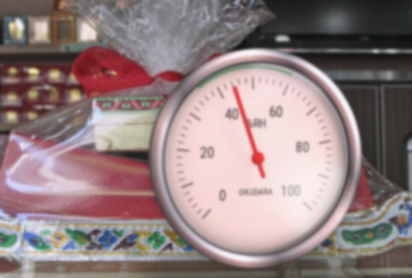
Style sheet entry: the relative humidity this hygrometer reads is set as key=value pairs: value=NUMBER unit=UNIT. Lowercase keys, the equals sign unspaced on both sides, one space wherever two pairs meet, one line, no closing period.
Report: value=44 unit=%
